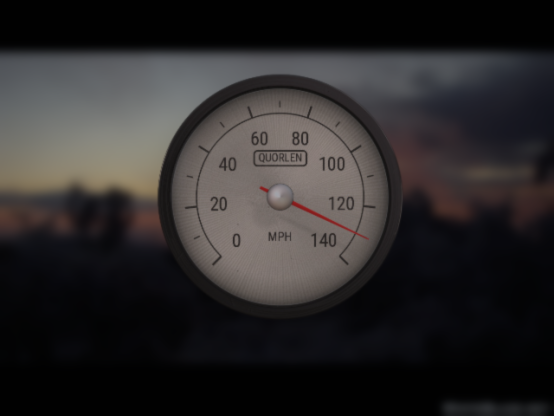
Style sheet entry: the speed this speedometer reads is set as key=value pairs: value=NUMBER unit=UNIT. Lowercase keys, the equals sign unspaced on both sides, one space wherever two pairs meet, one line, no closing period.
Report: value=130 unit=mph
